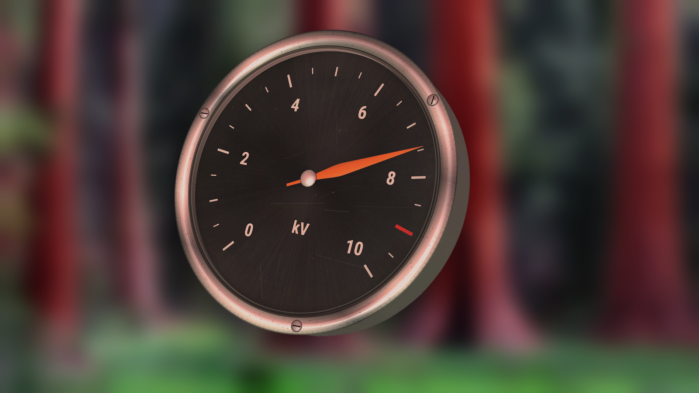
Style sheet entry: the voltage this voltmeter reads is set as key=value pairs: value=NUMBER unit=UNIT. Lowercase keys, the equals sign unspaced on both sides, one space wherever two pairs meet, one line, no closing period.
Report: value=7.5 unit=kV
